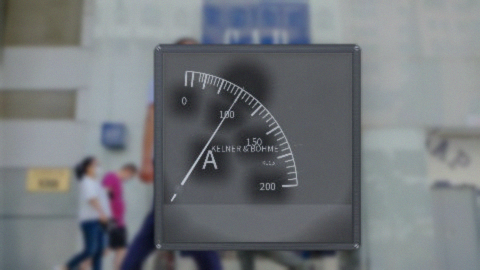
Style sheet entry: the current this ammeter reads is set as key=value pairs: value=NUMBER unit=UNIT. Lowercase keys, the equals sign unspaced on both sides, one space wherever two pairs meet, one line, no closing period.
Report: value=100 unit=A
